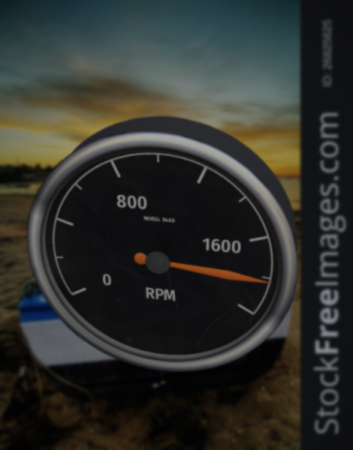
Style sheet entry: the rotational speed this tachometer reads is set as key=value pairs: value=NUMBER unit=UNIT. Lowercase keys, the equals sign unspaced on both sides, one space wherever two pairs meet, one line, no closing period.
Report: value=1800 unit=rpm
